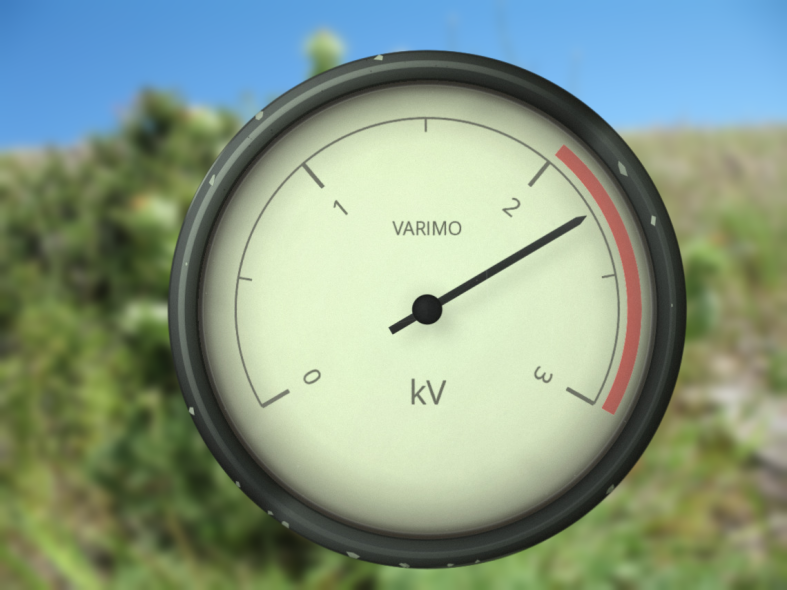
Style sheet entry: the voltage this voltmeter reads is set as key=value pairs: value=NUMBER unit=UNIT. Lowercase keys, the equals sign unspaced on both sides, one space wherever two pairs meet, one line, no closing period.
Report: value=2.25 unit=kV
